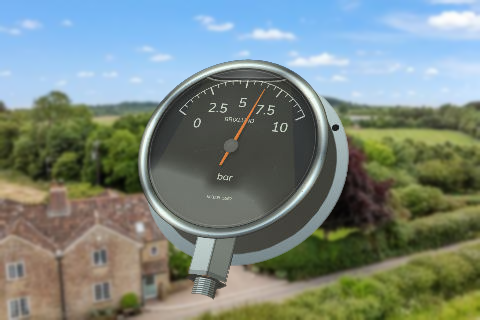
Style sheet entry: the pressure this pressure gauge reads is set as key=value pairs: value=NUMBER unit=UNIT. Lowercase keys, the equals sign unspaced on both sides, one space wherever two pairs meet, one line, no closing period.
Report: value=6.5 unit=bar
